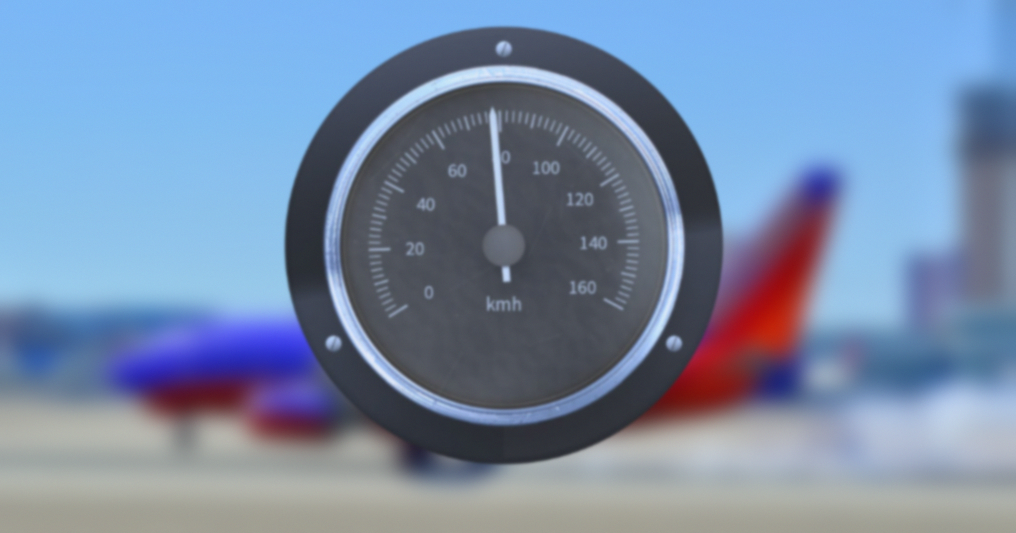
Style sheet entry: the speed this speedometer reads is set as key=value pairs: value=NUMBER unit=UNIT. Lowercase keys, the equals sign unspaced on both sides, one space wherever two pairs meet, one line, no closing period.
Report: value=78 unit=km/h
